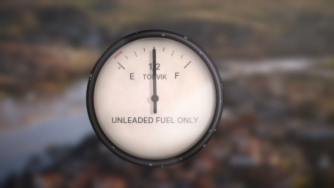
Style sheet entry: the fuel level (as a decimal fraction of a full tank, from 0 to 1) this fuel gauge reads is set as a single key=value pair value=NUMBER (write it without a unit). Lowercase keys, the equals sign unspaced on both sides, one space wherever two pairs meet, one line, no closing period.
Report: value=0.5
